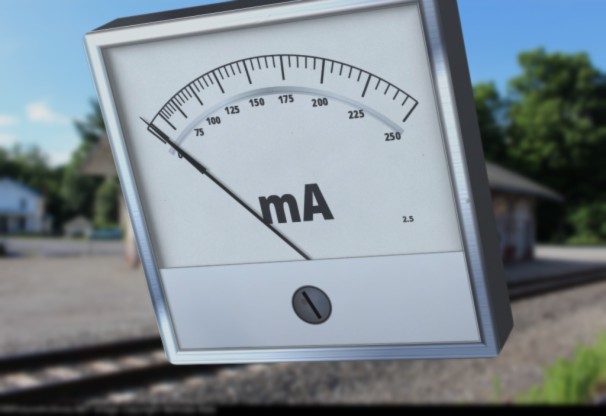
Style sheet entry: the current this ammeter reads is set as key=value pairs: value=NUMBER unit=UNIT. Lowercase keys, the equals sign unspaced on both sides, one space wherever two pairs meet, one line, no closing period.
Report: value=25 unit=mA
